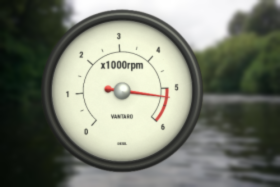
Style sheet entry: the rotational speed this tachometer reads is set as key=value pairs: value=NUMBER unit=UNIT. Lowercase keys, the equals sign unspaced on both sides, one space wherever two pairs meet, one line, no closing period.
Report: value=5250 unit=rpm
